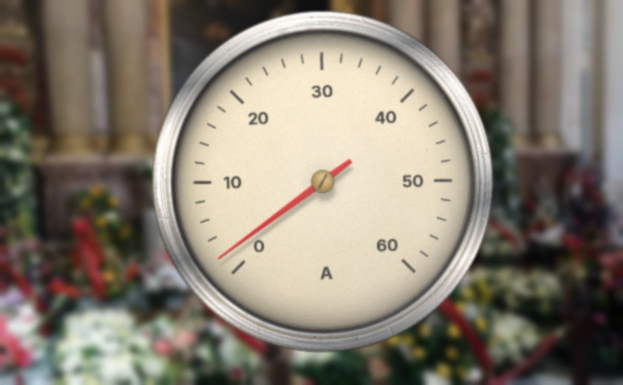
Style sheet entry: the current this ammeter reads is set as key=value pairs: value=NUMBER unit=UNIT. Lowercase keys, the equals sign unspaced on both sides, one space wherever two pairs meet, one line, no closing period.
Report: value=2 unit=A
